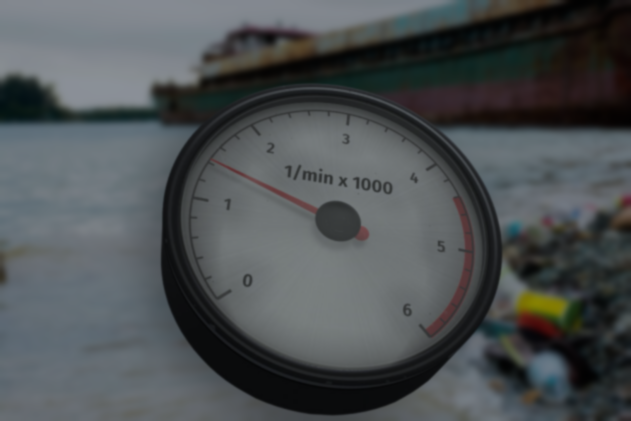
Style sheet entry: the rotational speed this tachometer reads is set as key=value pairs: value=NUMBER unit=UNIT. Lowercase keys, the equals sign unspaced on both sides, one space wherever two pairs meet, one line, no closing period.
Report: value=1400 unit=rpm
